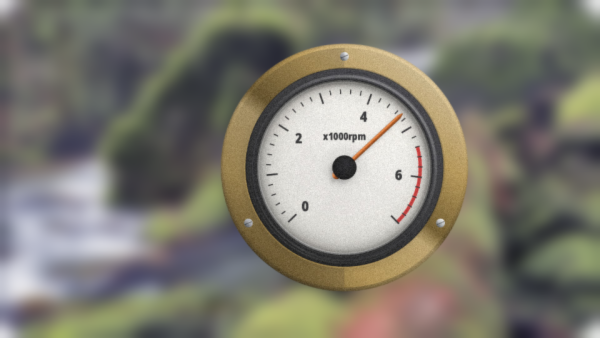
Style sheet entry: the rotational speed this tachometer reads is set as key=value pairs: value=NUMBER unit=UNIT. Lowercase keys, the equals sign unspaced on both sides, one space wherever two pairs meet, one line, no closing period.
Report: value=4700 unit=rpm
